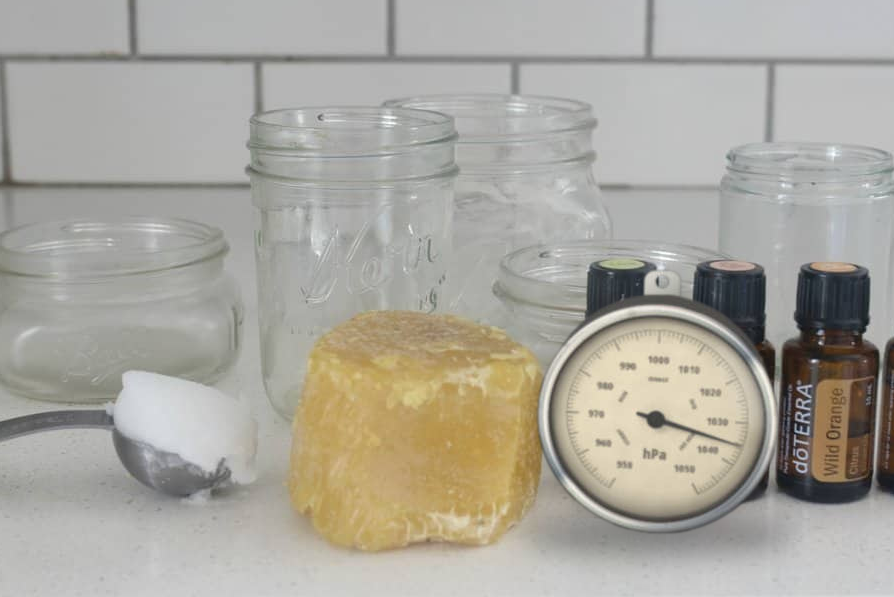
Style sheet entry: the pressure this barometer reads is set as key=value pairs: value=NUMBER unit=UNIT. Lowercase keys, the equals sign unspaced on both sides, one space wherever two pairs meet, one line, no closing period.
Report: value=1035 unit=hPa
